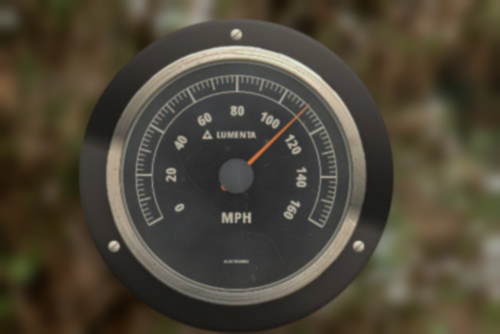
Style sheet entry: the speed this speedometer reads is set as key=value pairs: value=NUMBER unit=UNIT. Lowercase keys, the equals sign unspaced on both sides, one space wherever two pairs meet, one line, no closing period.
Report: value=110 unit=mph
